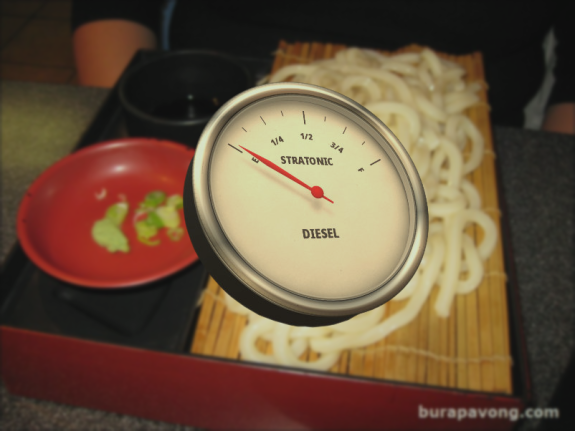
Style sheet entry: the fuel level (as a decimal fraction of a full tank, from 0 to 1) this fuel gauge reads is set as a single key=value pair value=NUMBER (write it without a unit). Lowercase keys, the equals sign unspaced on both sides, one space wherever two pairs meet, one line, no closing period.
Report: value=0
